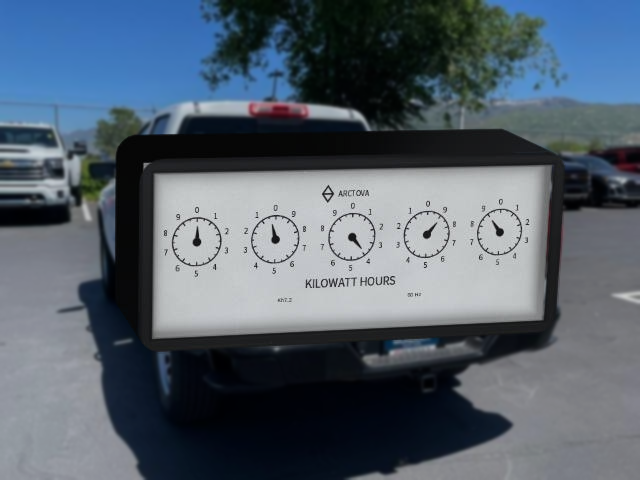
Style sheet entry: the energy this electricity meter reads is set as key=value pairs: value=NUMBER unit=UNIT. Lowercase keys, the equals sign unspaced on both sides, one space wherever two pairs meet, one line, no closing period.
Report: value=389 unit=kWh
